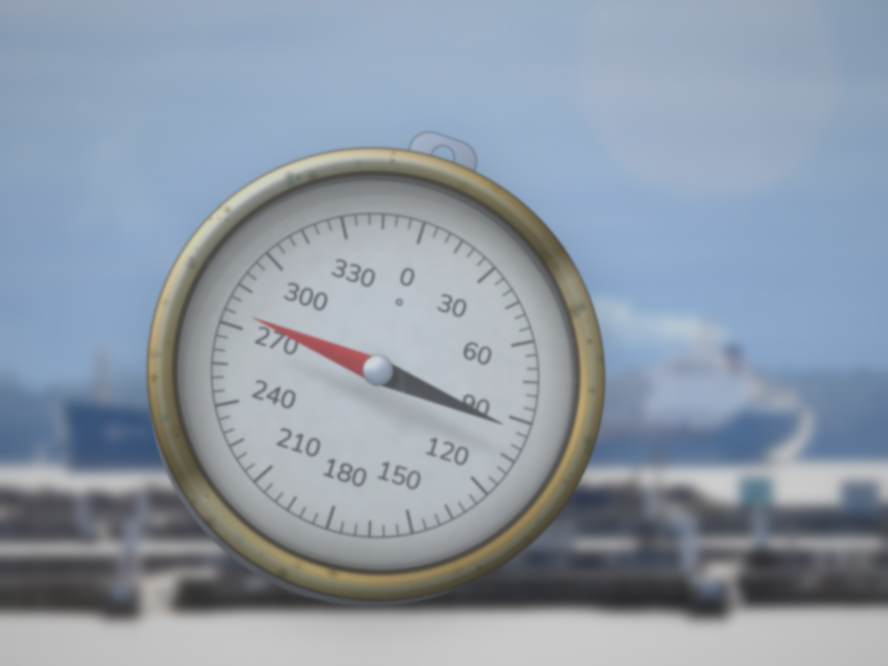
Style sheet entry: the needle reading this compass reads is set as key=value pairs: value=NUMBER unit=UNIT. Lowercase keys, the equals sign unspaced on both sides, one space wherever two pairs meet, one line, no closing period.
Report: value=275 unit=°
